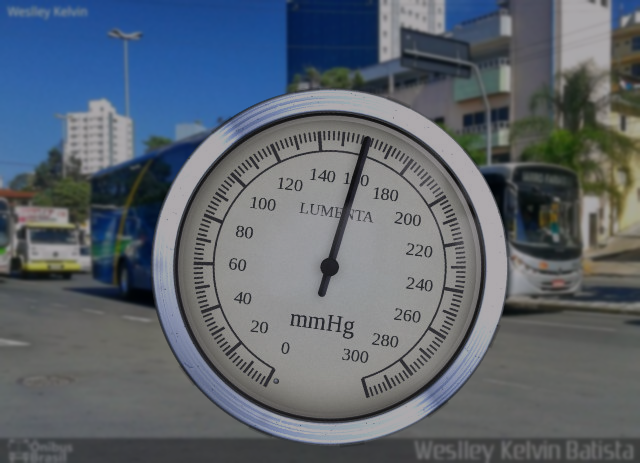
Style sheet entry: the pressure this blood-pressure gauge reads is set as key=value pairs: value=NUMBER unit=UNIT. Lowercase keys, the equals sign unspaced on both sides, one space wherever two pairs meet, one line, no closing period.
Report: value=160 unit=mmHg
